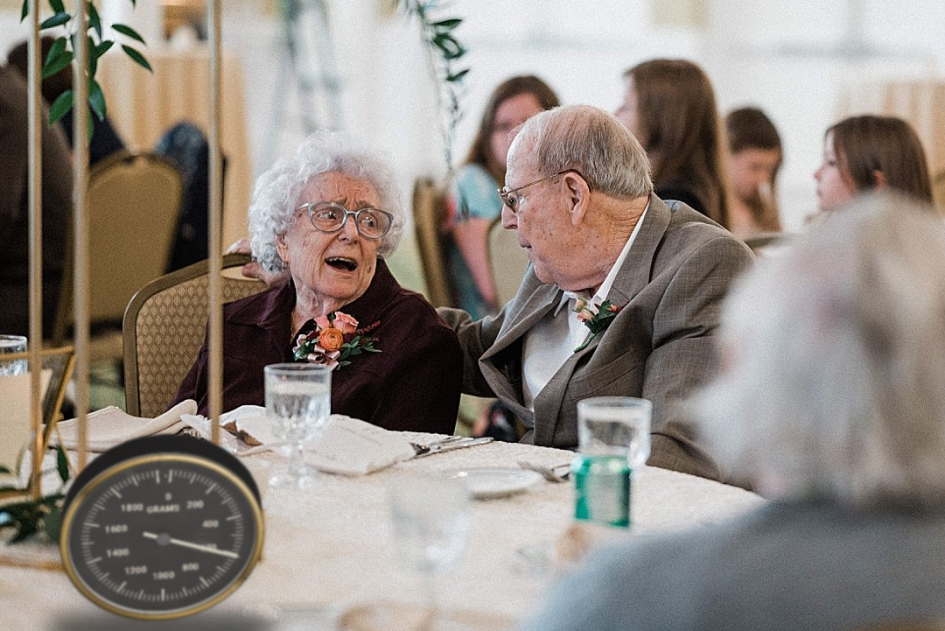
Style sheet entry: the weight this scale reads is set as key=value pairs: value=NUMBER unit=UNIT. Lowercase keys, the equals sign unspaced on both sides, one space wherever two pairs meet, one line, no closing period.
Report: value=600 unit=g
